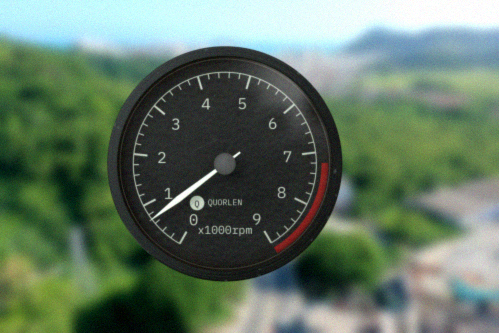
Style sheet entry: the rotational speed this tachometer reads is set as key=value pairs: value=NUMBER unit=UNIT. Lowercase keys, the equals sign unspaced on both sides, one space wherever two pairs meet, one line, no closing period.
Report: value=700 unit=rpm
